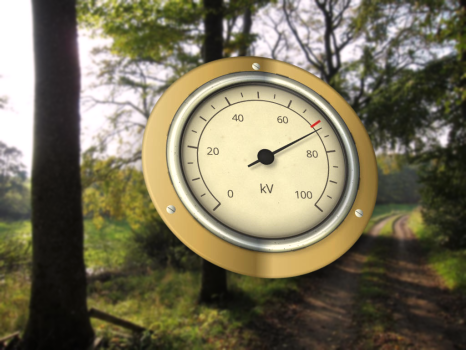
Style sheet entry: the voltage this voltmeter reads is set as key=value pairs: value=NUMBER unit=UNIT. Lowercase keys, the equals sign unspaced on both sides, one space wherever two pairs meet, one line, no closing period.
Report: value=72.5 unit=kV
